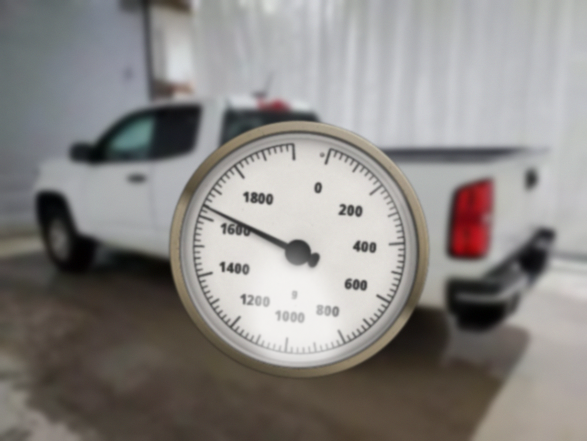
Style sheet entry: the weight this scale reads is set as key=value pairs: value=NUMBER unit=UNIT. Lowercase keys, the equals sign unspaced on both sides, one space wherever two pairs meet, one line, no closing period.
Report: value=1640 unit=g
